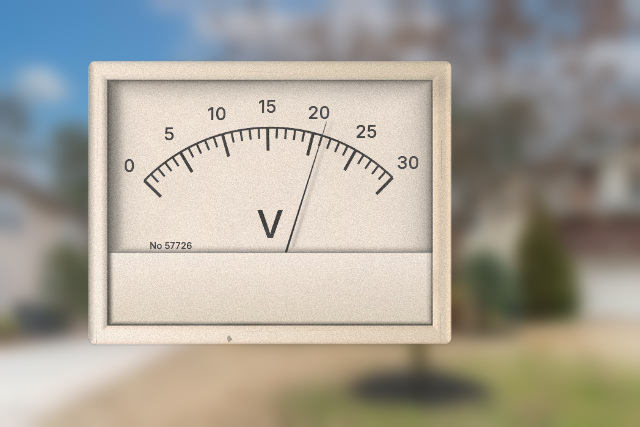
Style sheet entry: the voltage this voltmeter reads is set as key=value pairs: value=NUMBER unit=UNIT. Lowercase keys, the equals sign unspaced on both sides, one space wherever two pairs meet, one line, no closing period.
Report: value=21 unit=V
